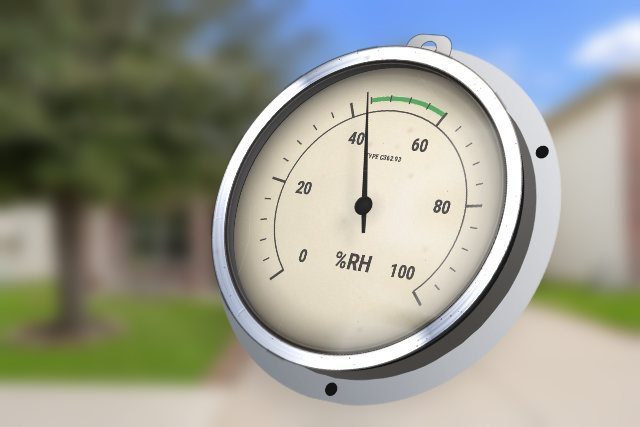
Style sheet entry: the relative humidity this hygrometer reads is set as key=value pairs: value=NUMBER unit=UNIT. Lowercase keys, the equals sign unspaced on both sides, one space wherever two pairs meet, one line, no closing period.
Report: value=44 unit=%
